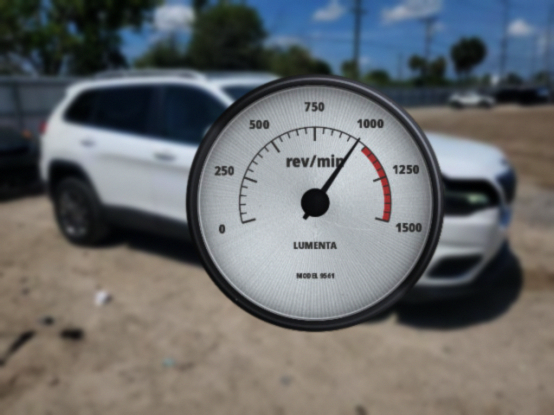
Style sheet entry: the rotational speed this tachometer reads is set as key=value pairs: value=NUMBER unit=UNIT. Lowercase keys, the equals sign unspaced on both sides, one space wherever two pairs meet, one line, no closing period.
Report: value=1000 unit=rpm
